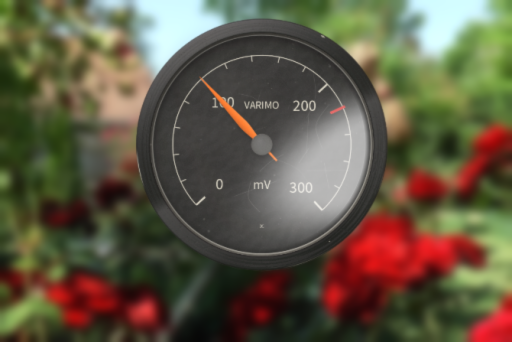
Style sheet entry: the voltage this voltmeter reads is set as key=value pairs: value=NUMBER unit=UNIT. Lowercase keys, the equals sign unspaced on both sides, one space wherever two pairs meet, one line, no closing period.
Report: value=100 unit=mV
